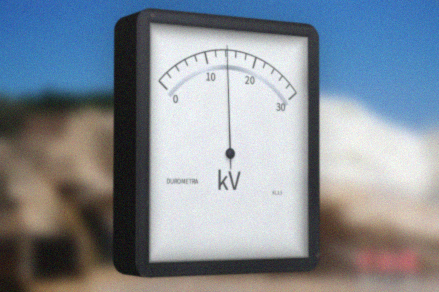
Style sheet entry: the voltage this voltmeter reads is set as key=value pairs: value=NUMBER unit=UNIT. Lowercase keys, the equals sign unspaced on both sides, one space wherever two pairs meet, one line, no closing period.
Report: value=14 unit=kV
